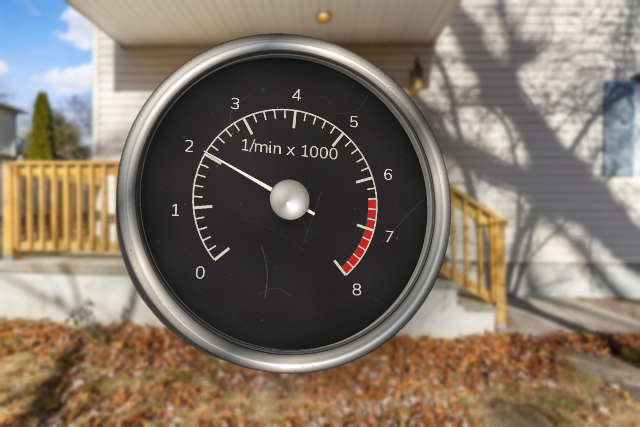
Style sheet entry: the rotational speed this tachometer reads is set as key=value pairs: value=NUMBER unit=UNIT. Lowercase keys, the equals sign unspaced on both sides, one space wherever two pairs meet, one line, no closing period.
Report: value=2000 unit=rpm
